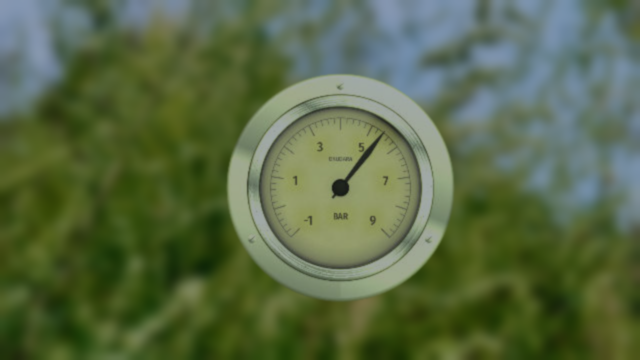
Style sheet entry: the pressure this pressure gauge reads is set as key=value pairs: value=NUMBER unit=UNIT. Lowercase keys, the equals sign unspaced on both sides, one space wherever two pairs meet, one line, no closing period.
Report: value=5.4 unit=bar
